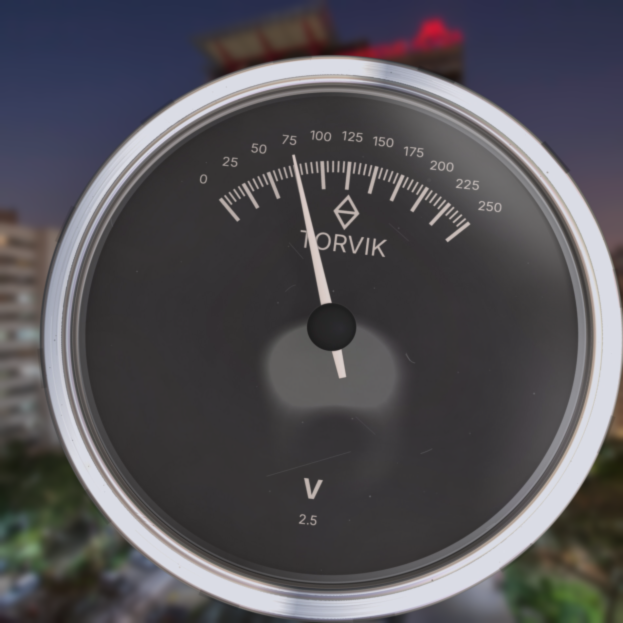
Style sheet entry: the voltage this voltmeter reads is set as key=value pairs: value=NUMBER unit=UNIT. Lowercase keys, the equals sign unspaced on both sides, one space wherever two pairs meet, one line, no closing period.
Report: value=75 unit=V
